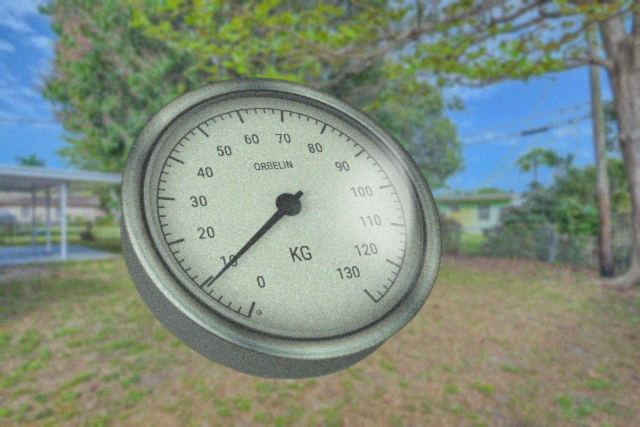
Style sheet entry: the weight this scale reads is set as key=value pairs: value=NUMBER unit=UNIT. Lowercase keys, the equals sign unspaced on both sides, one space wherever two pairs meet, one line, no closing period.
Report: value=9 unit=kg
